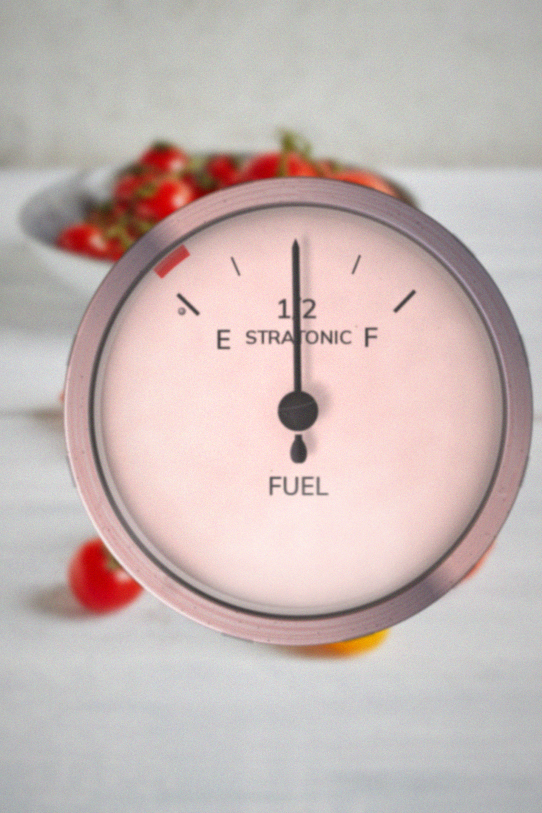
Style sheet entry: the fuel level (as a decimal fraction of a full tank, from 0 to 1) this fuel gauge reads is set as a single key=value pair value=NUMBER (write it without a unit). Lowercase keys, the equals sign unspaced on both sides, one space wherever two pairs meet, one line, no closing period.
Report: value=0.5
